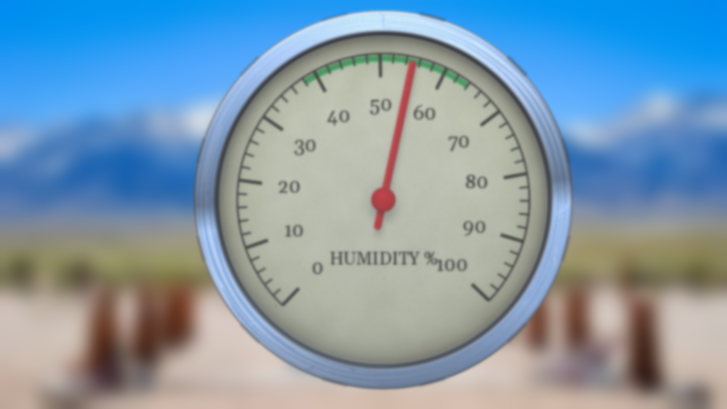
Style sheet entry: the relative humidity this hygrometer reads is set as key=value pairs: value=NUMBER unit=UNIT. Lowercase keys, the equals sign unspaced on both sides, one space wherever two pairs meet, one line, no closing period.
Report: value=55 unit=%
